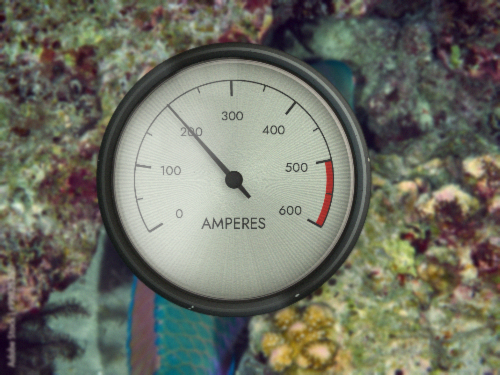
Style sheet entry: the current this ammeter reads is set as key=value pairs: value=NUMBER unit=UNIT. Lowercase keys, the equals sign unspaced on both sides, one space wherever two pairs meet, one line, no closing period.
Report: value=200 unit=A
